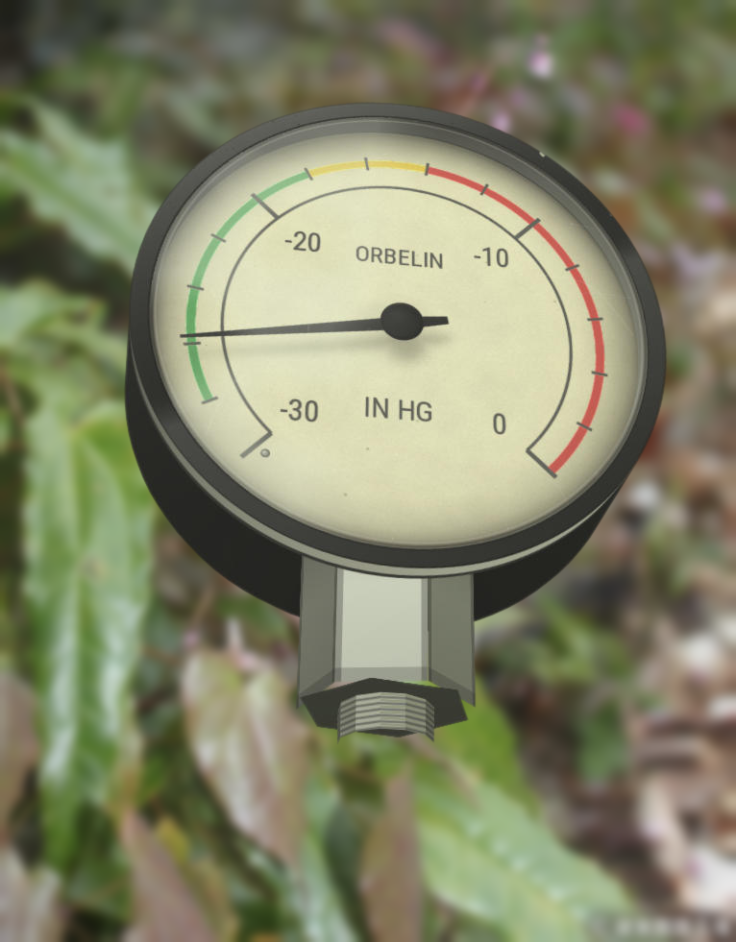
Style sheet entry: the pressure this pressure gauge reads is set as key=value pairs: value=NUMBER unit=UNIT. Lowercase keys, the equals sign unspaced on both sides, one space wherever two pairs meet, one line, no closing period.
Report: value=-26 unit=inHg
